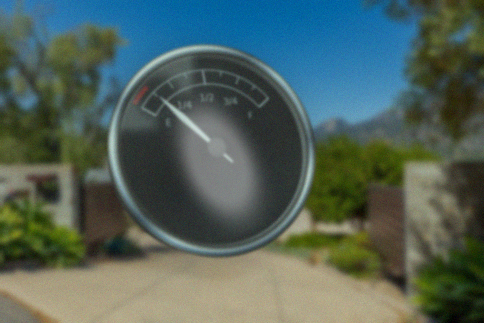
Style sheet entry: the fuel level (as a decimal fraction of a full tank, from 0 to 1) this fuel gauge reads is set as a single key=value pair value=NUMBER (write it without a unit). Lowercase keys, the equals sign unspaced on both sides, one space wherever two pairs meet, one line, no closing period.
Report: value=0.125
